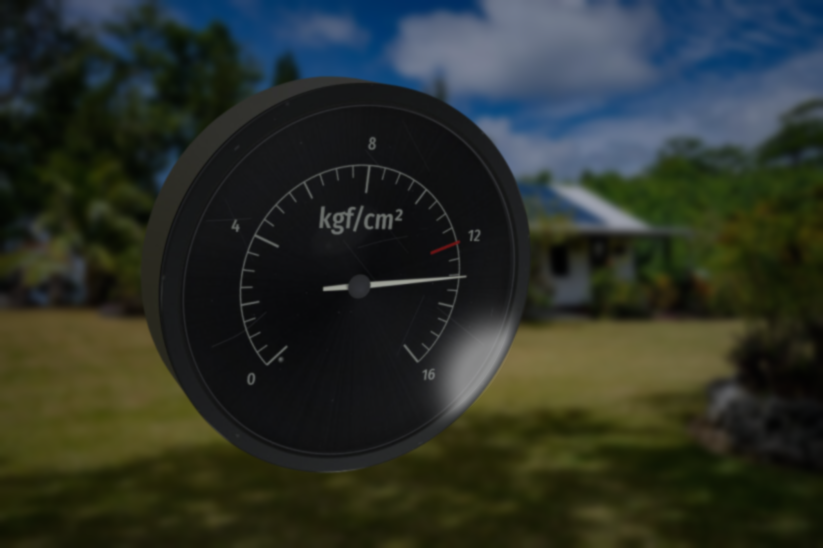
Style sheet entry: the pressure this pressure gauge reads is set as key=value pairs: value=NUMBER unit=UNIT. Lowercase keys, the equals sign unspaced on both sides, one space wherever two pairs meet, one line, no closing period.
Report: value=13 unit=kg/cm²
